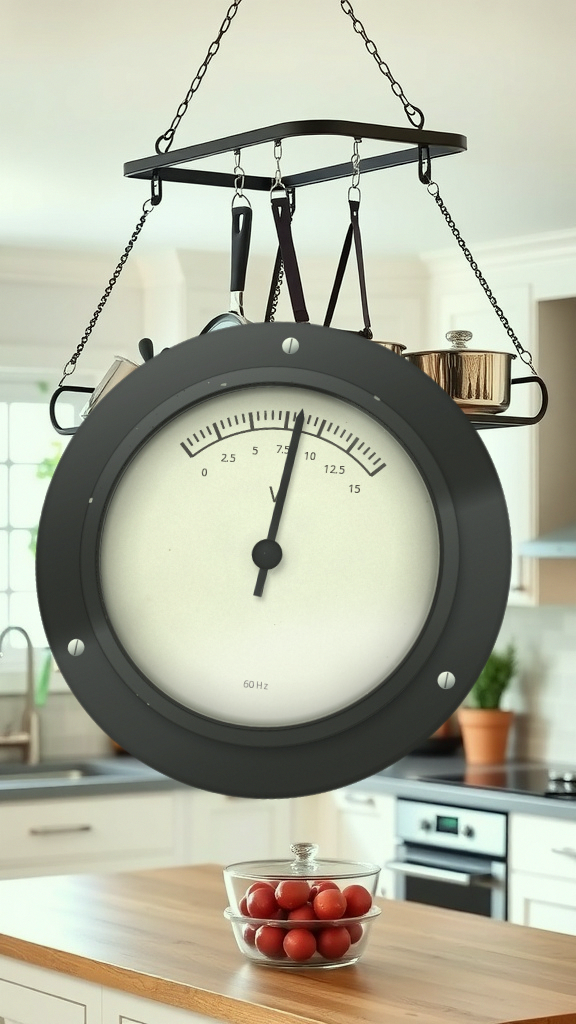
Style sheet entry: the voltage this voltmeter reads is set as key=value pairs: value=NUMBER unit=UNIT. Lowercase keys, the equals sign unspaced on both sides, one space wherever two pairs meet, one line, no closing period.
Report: value=8.5 unit=V
